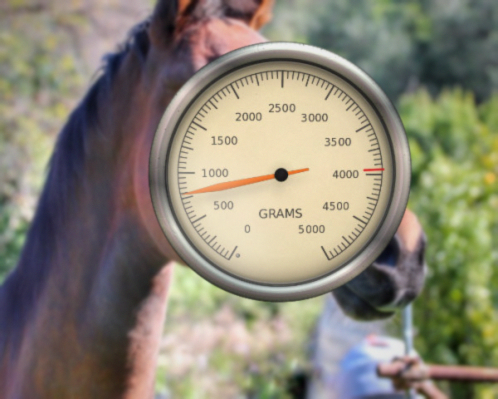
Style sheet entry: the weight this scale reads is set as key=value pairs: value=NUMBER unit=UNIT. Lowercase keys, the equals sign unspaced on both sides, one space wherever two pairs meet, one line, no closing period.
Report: value=800 unit=g
